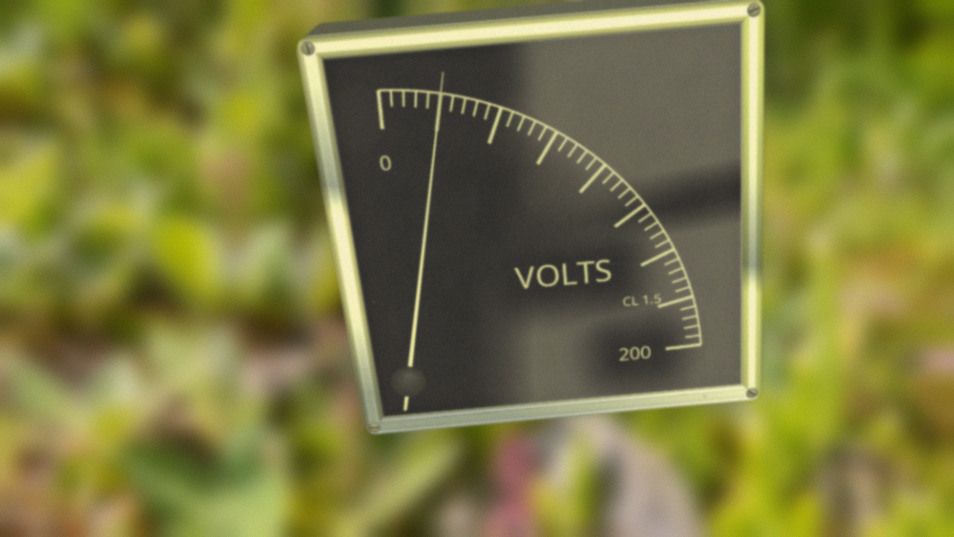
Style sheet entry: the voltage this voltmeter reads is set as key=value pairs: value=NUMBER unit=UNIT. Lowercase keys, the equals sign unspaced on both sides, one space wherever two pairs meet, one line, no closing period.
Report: value=25 unit=V
